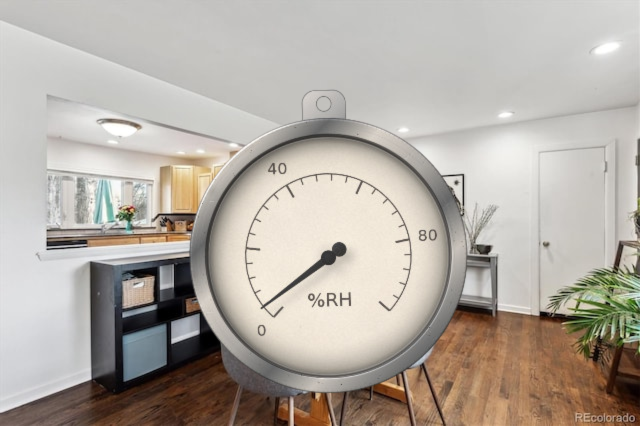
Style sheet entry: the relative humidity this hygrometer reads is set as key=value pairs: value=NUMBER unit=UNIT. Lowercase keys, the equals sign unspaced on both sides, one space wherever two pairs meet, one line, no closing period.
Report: value=4 unit=%
